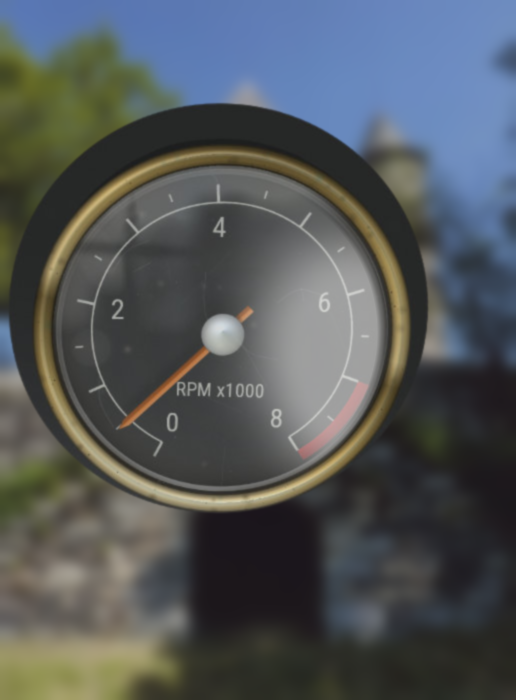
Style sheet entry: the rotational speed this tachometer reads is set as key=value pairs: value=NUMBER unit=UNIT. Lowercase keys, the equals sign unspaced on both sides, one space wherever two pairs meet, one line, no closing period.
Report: value=500 unit=rpm
